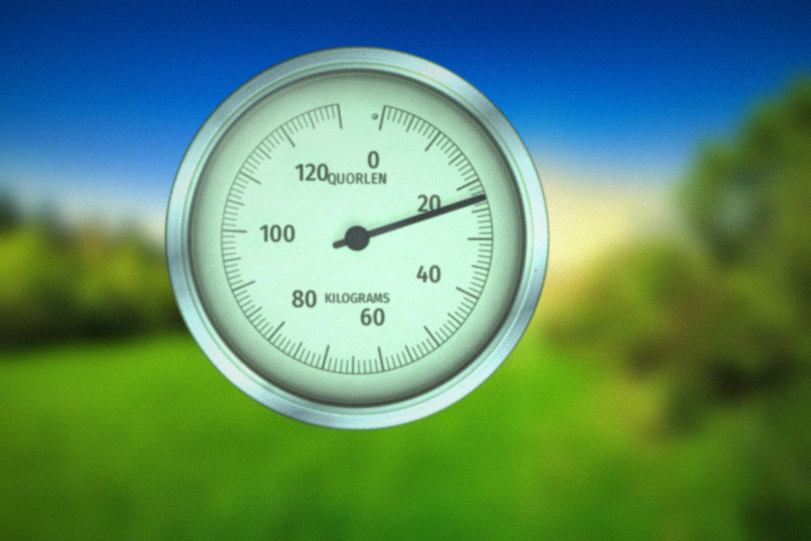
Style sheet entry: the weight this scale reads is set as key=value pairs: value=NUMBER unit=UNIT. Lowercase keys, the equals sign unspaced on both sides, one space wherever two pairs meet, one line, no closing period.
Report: value=23 unit=kg
